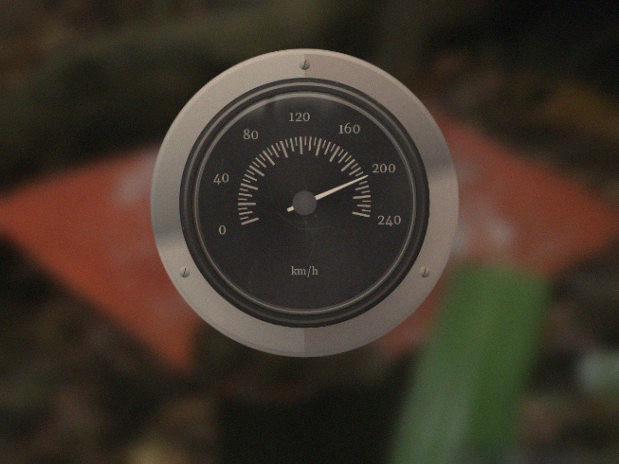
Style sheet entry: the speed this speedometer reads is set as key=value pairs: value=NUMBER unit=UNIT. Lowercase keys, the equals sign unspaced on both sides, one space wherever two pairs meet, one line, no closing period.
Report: value=200 unit=km/h
